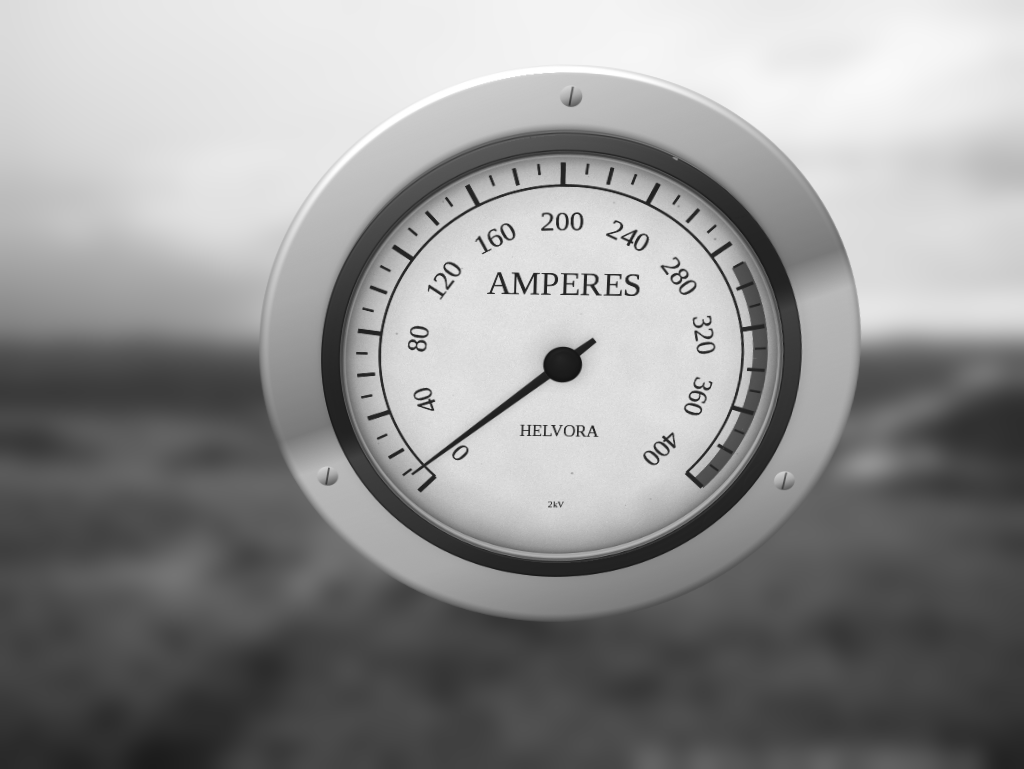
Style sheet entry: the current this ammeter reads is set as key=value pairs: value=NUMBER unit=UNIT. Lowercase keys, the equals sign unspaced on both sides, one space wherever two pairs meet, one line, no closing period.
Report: value=10 unit=A
